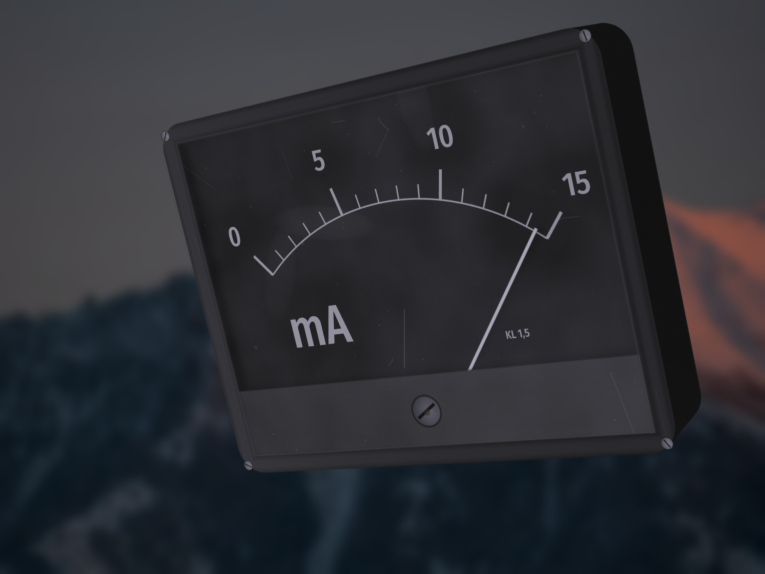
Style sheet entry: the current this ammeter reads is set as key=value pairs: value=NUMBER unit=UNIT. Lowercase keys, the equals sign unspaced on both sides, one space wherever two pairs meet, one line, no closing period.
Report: value=14.5 unit=mA
